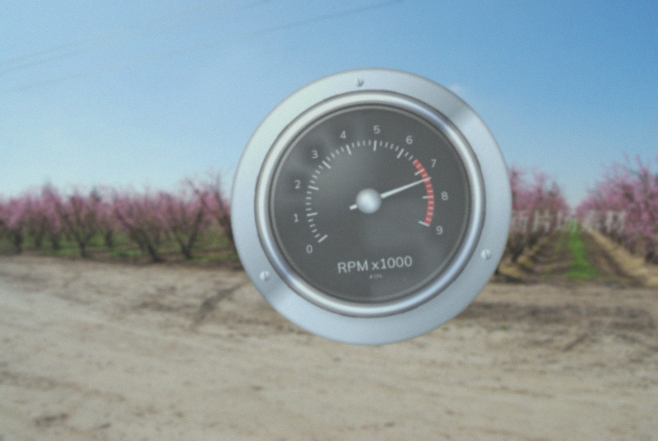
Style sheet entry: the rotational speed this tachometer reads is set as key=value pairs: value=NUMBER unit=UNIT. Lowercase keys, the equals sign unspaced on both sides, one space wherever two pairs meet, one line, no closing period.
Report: value=7400 unit=rpm
